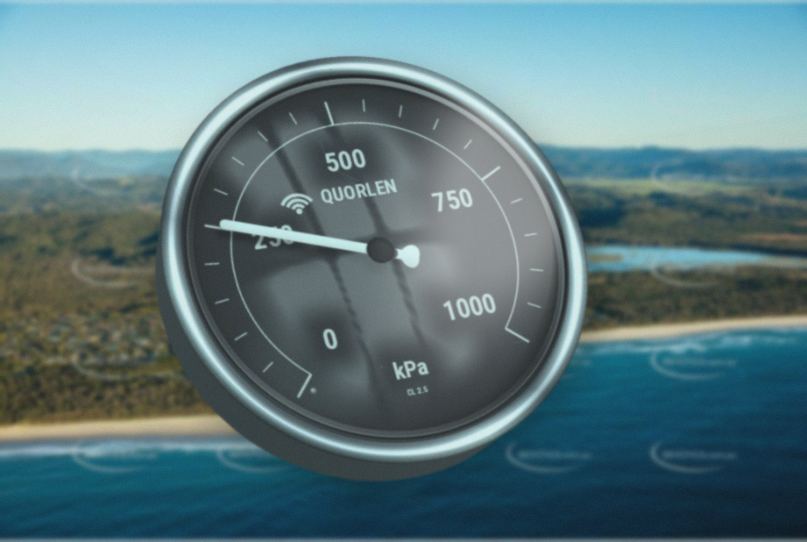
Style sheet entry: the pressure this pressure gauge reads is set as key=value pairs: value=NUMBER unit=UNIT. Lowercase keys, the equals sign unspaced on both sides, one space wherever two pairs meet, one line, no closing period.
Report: value=250 unit=kPa
